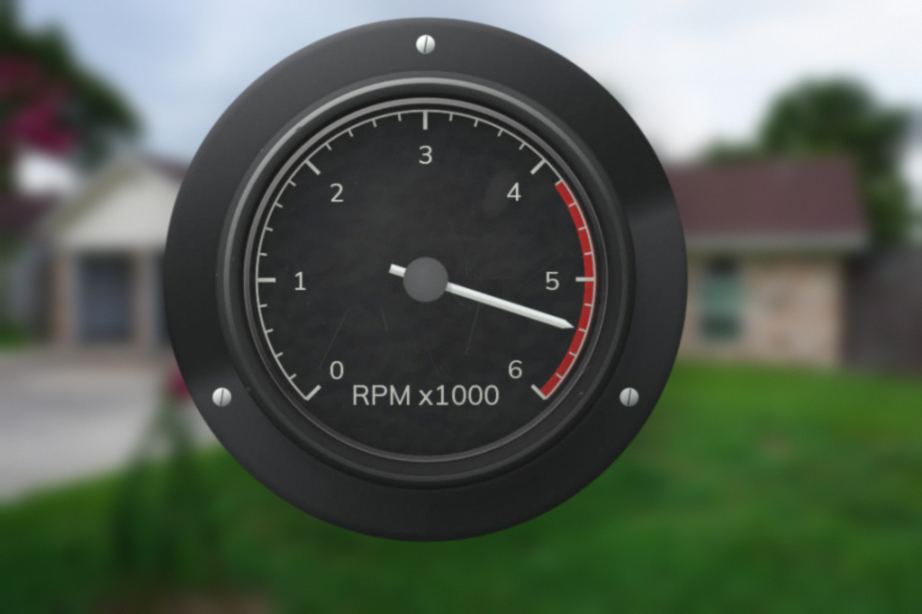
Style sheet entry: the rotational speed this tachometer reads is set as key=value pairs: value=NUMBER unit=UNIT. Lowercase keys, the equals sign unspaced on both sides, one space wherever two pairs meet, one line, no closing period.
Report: value=5400 unit=rpm
